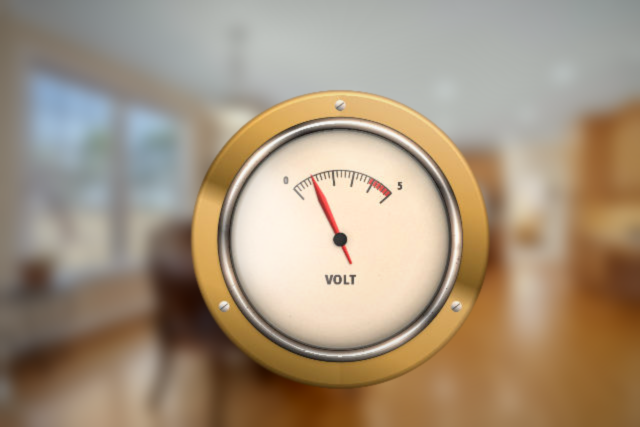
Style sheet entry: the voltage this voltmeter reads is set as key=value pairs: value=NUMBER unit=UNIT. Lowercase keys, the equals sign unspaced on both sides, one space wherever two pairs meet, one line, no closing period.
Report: value=1 unit=V
